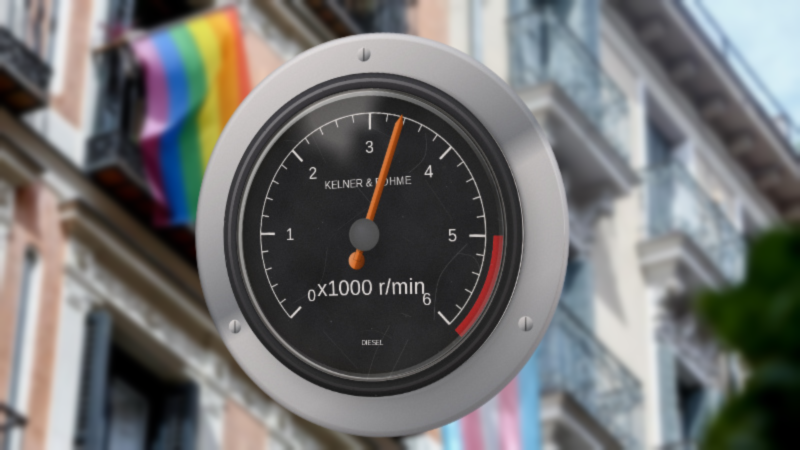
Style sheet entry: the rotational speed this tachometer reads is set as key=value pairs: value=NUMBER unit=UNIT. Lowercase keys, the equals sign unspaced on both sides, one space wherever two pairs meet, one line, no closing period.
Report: value=3400 unit=rpm
